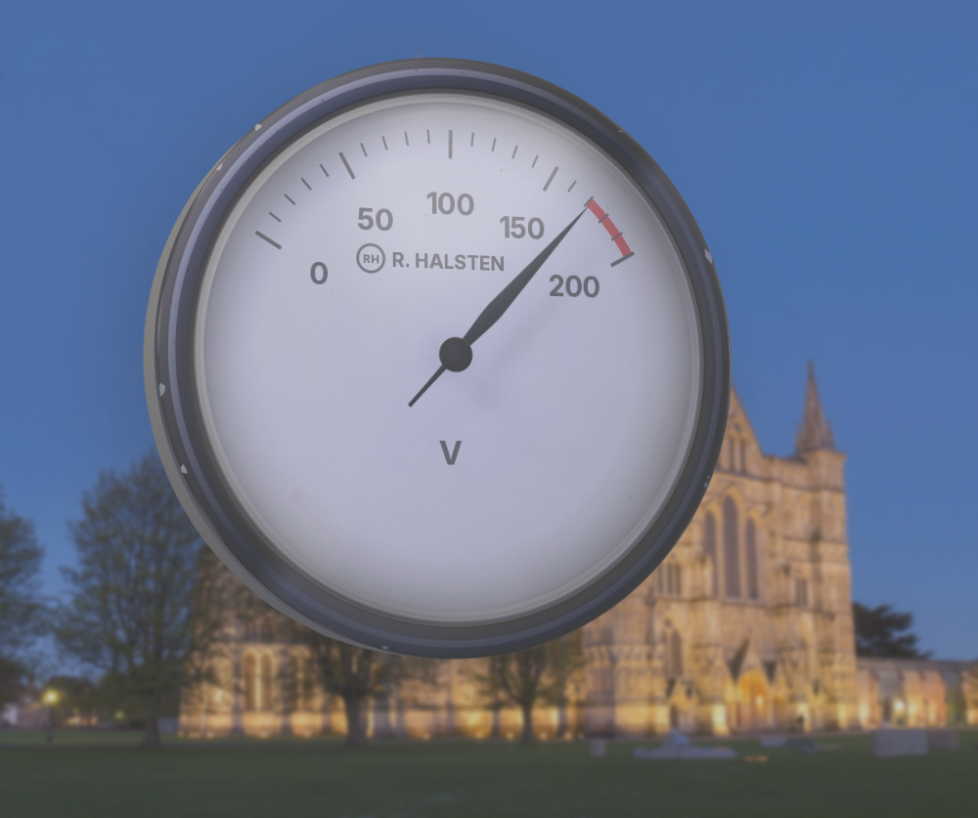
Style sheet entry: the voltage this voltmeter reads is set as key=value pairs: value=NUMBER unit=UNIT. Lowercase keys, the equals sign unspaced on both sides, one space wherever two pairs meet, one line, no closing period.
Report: value=170 unit=V
